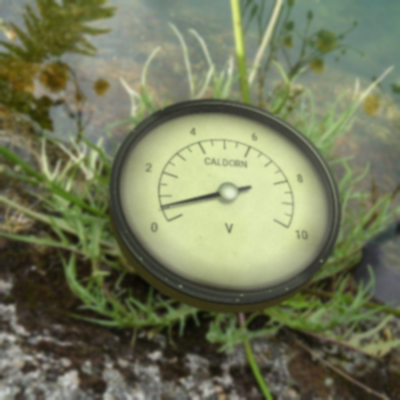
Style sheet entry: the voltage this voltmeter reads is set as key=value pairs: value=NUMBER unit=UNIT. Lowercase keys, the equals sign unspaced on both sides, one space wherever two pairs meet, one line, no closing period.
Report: value=0.5 unit=V
